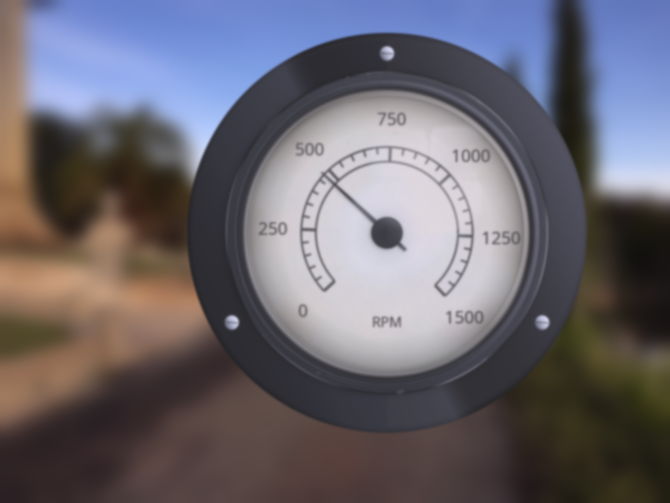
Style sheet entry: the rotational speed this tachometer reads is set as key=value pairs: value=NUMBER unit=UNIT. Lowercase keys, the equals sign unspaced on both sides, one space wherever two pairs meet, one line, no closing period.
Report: value=475 unit=rpm
